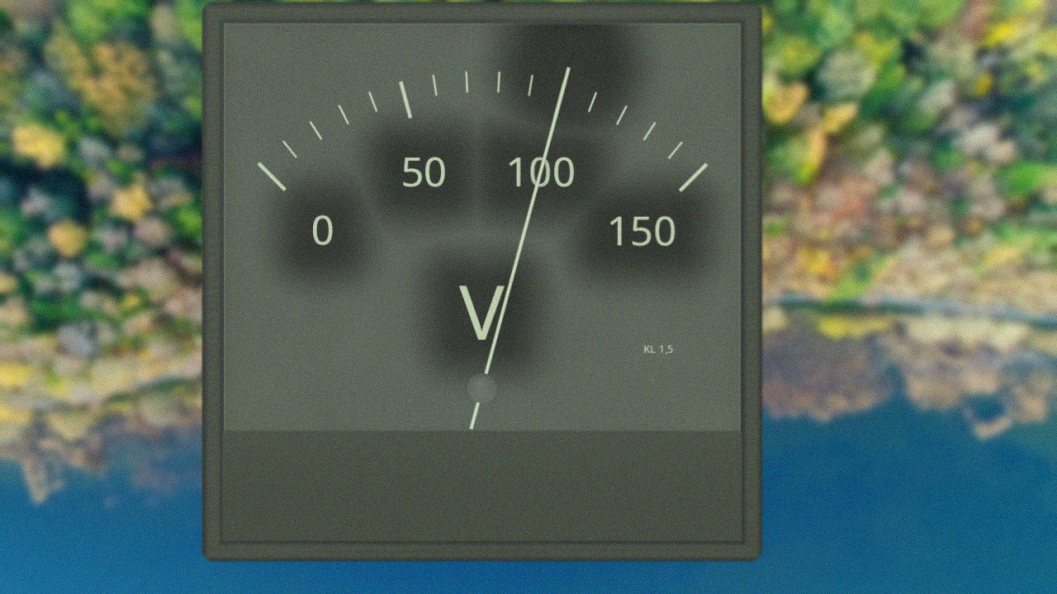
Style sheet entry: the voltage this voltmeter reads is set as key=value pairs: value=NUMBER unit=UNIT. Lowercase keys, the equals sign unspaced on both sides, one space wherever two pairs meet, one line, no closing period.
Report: value=100 unit=V
